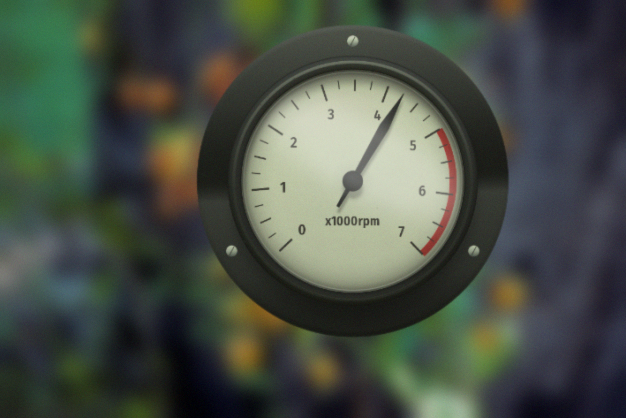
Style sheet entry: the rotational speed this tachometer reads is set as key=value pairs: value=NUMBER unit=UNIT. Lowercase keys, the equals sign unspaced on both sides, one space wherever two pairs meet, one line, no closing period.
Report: value=4250 unit=rpm
